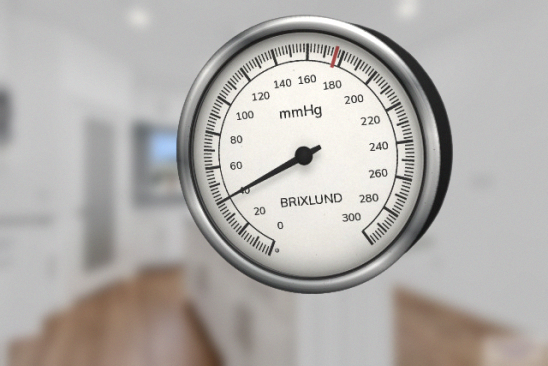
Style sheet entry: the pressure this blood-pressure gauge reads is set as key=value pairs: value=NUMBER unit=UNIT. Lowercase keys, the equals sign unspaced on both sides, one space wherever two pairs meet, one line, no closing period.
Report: value=40 unit=mmHg
